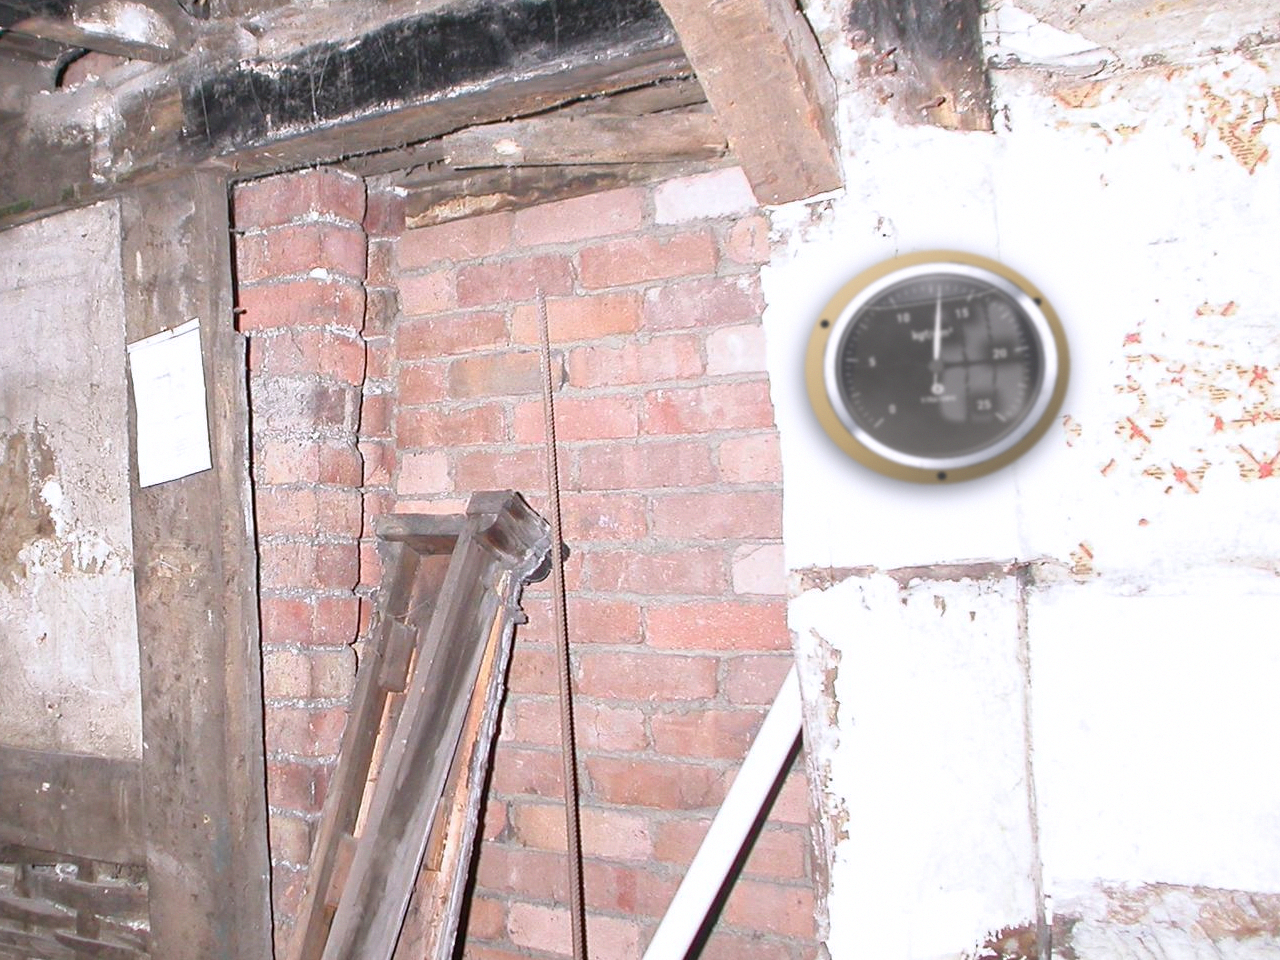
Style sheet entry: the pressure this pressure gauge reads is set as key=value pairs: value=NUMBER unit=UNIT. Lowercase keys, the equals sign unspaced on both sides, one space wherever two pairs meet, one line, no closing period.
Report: value=13 unit=kg/cm²
